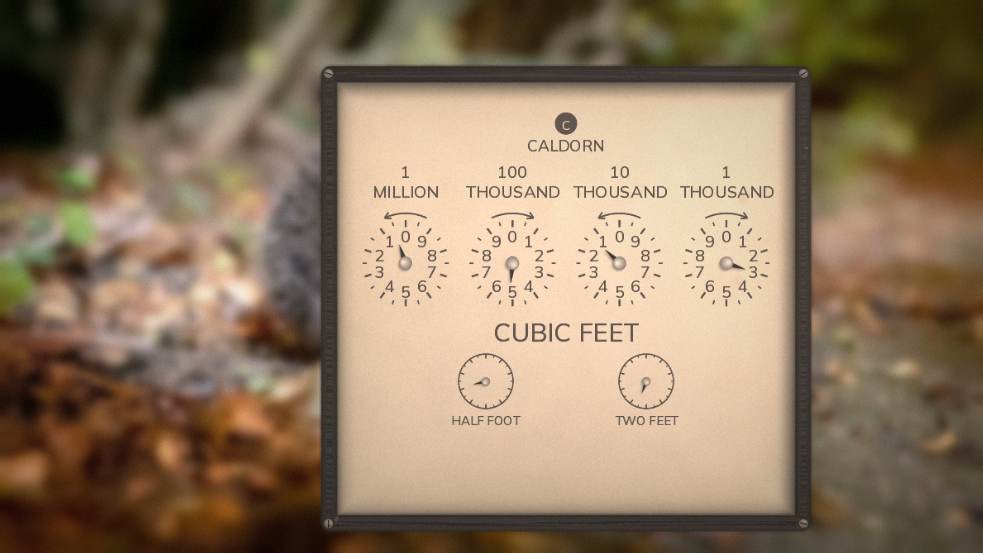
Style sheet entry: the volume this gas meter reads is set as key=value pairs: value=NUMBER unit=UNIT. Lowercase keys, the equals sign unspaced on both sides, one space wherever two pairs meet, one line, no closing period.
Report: value=51300 unit=ft³
